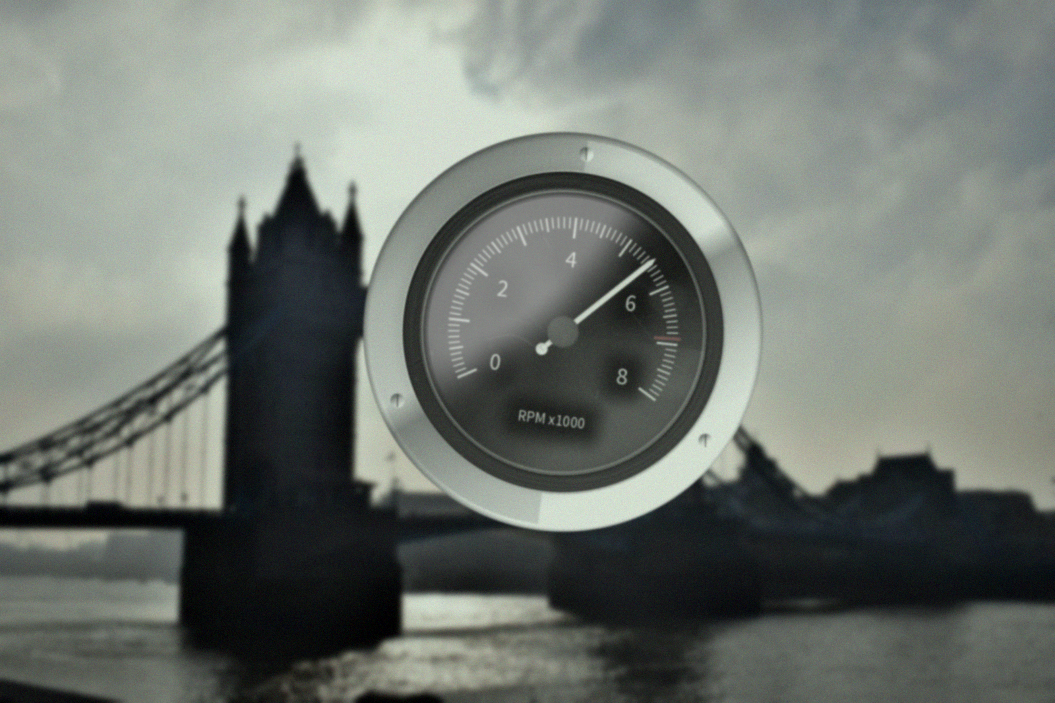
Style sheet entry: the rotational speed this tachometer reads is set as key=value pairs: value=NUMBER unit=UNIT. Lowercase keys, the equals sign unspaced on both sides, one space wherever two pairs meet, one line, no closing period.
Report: value=5500 unit=rpm
